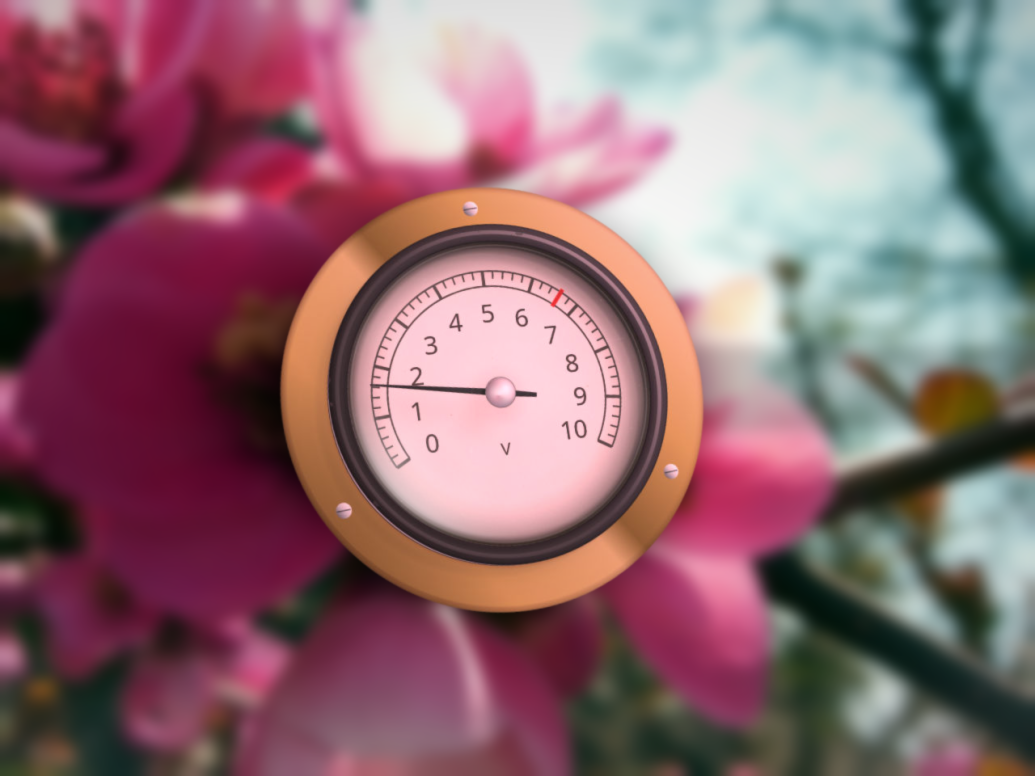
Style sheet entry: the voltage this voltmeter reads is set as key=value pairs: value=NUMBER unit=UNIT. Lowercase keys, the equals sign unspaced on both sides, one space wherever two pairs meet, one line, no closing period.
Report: value=1.6 unit=V
